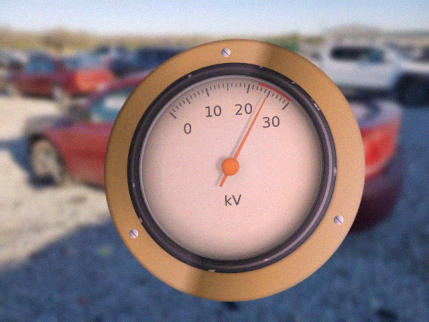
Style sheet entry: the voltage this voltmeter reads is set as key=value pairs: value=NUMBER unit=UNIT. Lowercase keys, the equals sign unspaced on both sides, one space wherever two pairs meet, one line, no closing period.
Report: value=25 unit=kV
